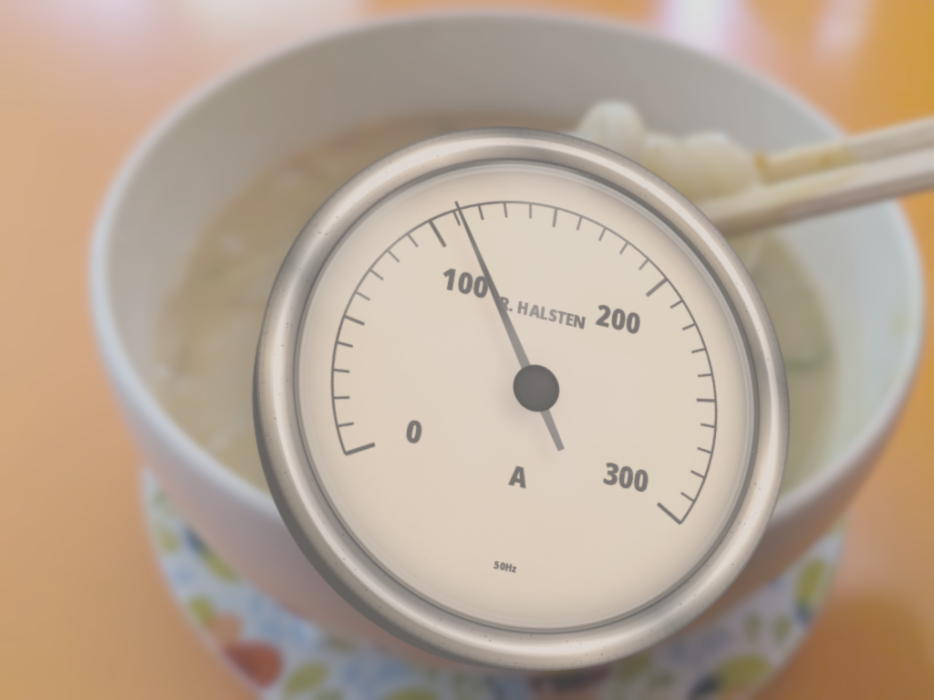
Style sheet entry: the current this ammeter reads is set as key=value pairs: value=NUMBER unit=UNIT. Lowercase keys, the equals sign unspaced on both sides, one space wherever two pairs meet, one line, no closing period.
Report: value=110 unit=A
